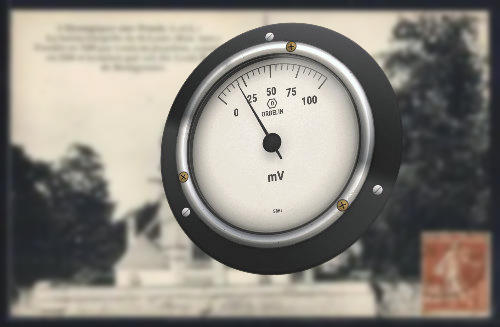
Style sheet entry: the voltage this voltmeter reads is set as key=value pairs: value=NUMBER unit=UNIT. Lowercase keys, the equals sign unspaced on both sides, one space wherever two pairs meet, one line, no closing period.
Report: value=20 unit=mV
